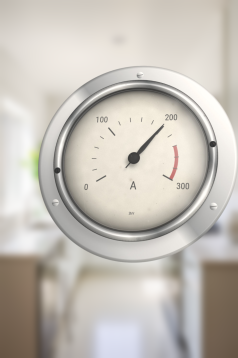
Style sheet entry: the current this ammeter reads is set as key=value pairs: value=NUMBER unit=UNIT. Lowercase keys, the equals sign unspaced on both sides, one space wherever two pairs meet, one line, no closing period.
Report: value=200 unit=A
